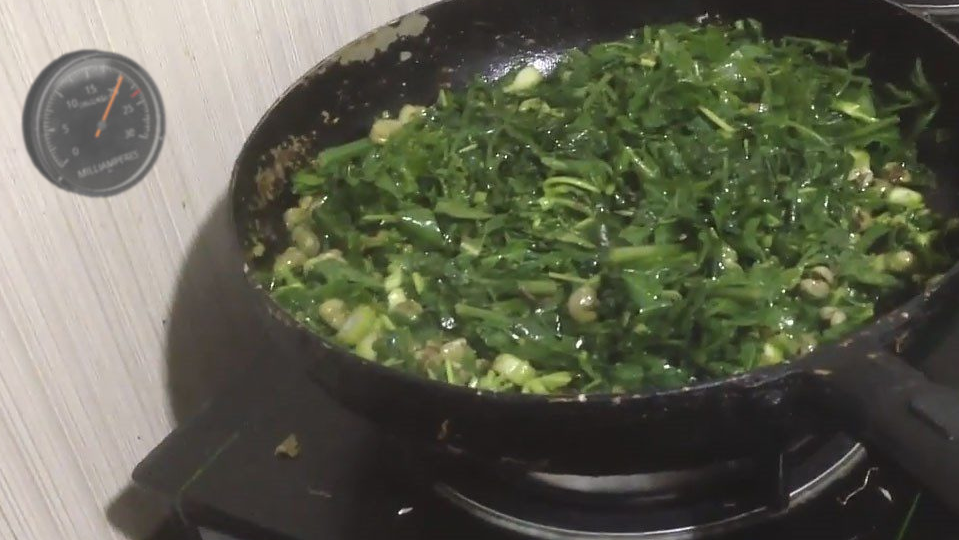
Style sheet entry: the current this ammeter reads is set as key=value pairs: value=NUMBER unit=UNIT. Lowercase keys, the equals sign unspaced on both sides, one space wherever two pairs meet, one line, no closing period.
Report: value=20 unit=mA
